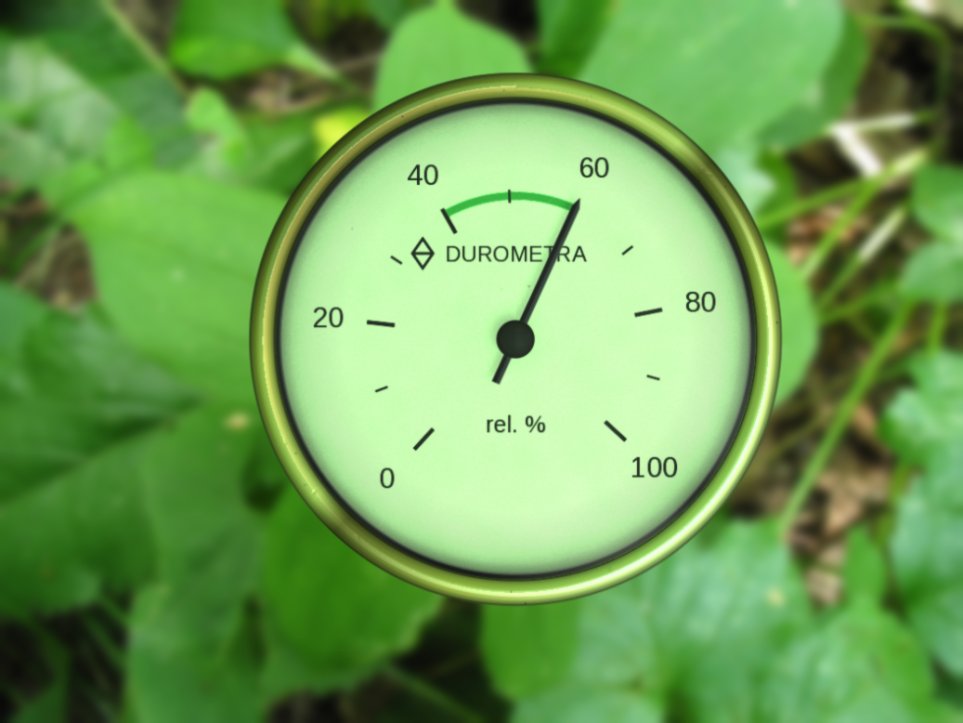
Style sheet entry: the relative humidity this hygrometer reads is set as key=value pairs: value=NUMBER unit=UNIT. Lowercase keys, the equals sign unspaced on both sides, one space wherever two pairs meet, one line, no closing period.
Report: value=60 unit=%
